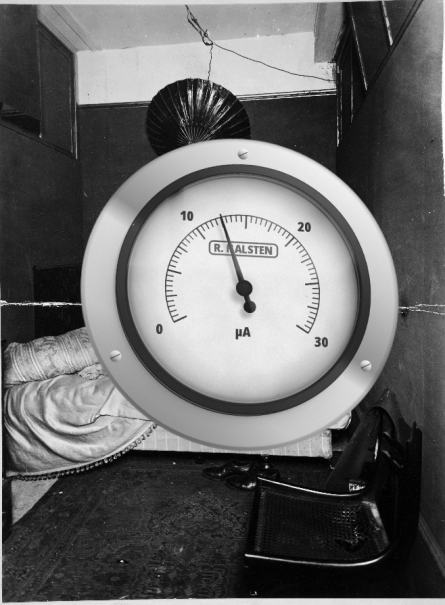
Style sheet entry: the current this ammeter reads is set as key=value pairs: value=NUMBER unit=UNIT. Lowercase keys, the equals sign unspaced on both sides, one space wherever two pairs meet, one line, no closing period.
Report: value=12.5 unit=µA
